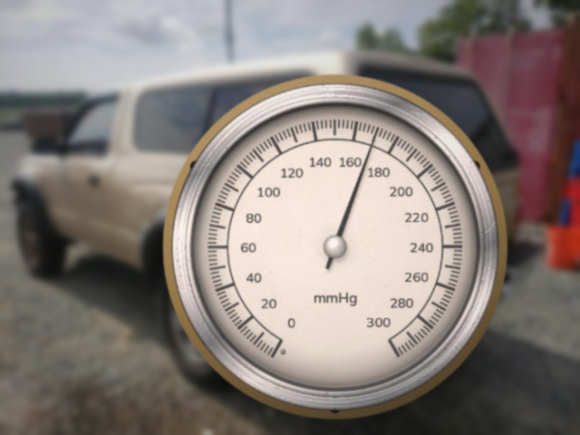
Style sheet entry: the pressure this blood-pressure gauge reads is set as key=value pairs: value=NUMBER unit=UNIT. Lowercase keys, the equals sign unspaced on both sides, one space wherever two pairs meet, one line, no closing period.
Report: value=170 unit=mmHg
